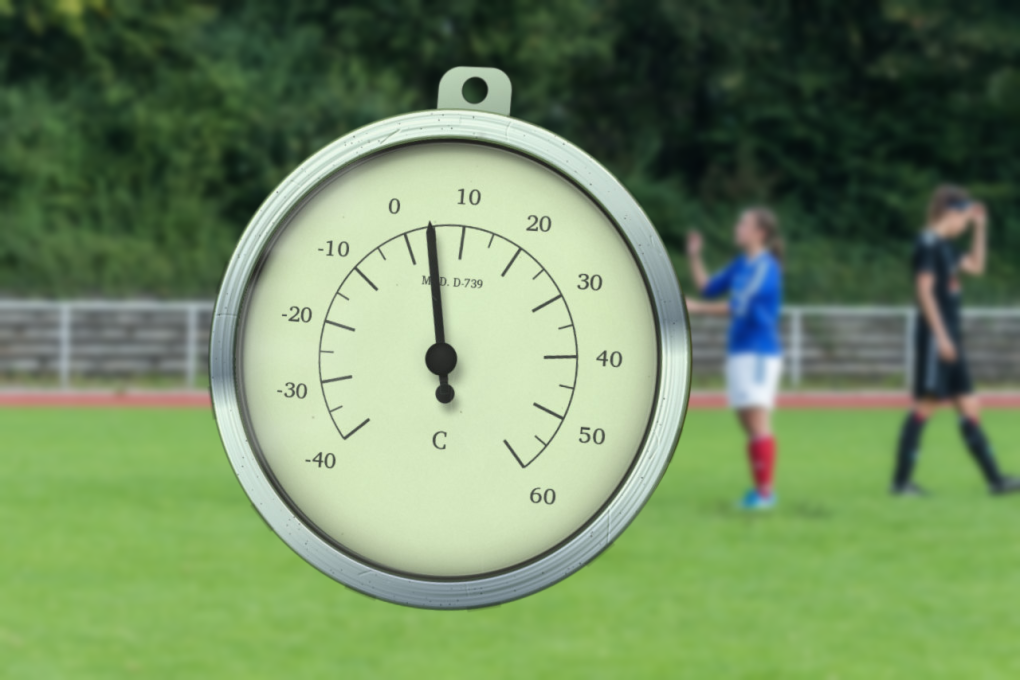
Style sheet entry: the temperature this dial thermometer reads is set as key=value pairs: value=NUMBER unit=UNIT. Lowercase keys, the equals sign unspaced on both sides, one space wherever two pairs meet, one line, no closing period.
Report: value=5 unit=°C
